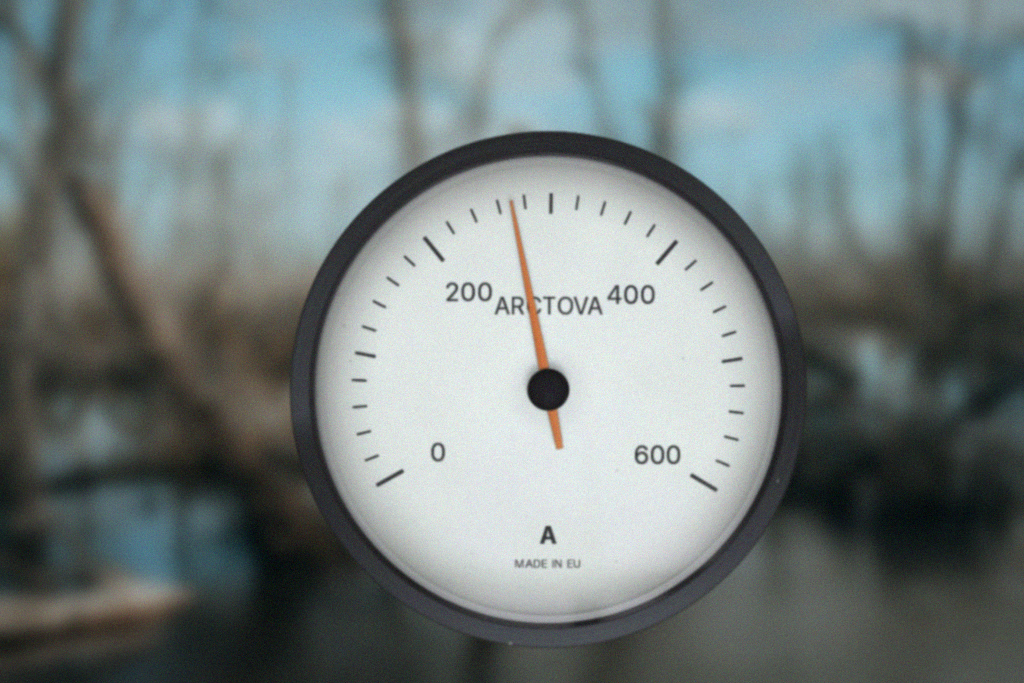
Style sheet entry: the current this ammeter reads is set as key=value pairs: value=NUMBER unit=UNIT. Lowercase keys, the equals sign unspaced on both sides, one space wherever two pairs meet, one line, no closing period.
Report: value=270 unit=A
